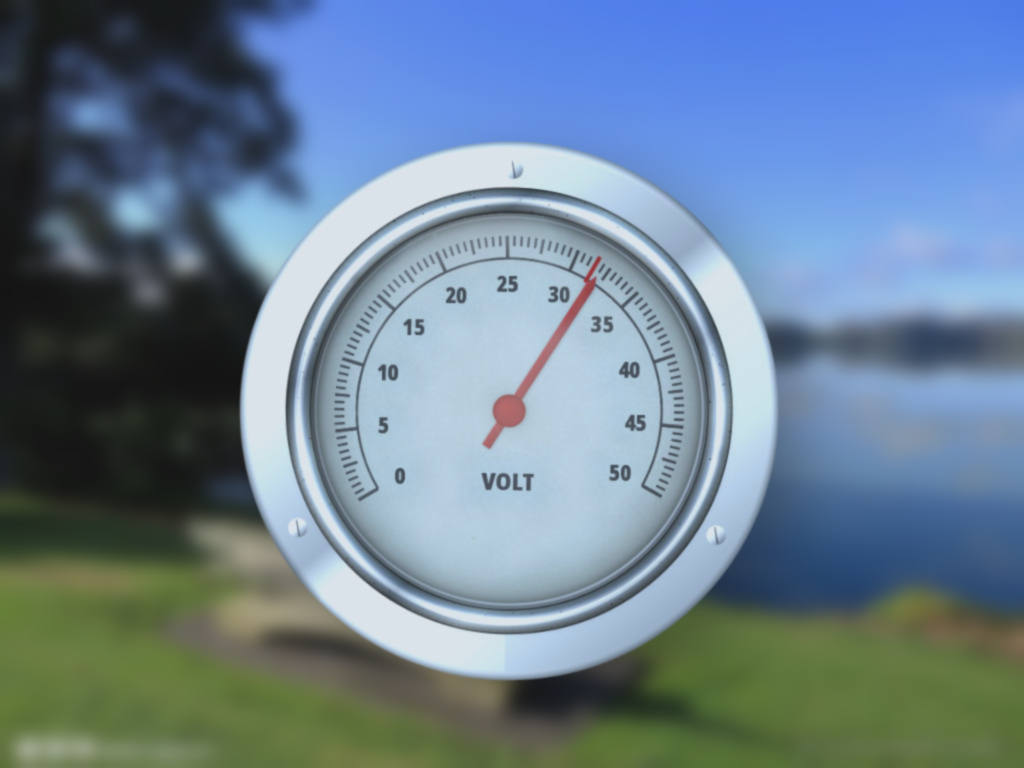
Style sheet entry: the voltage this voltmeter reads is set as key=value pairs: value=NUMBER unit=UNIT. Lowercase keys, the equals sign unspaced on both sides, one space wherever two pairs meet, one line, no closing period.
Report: value=32 unit=V
